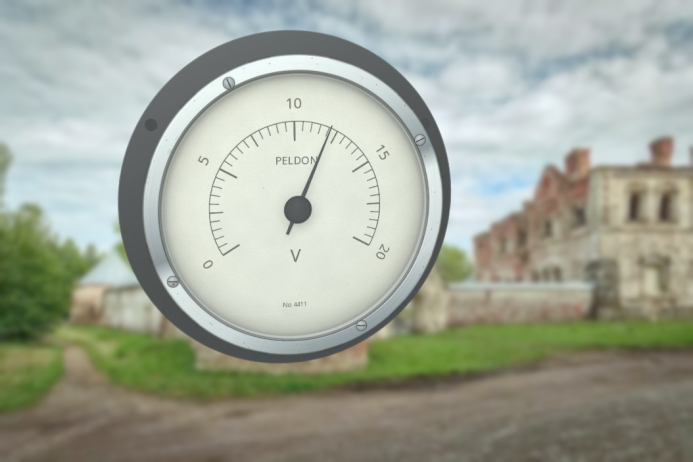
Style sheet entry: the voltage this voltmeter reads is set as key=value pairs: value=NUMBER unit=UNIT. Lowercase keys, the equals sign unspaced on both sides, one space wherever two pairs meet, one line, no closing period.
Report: value=12 unit=V
